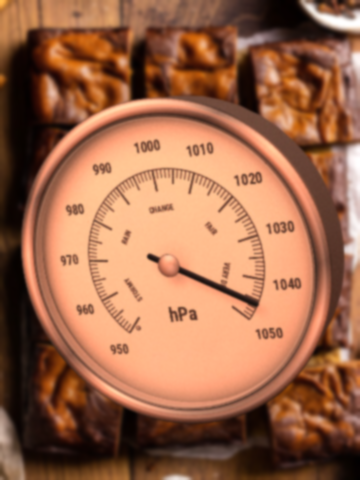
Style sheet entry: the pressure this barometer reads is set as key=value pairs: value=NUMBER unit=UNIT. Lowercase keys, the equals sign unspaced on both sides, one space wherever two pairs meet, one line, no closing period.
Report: value=1045 unit=hPa
